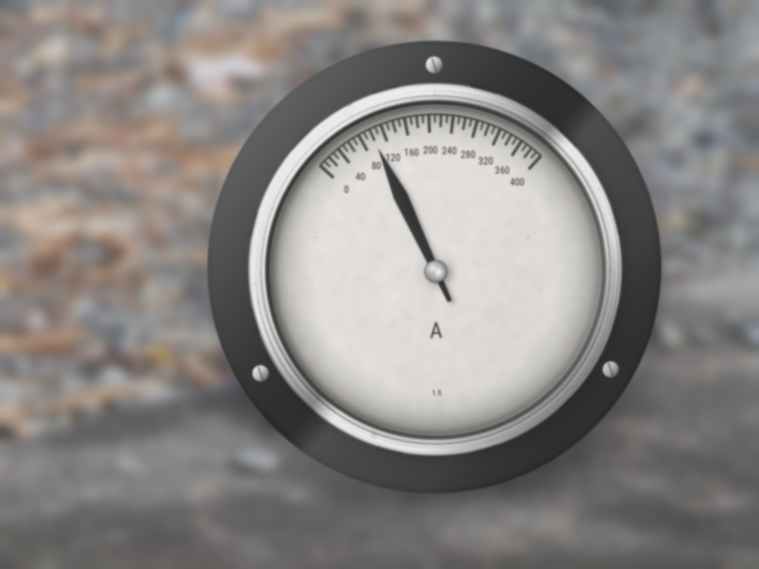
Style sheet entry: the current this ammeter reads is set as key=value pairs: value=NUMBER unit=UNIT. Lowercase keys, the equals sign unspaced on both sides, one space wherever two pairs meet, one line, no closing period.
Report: value=100 unit=A
